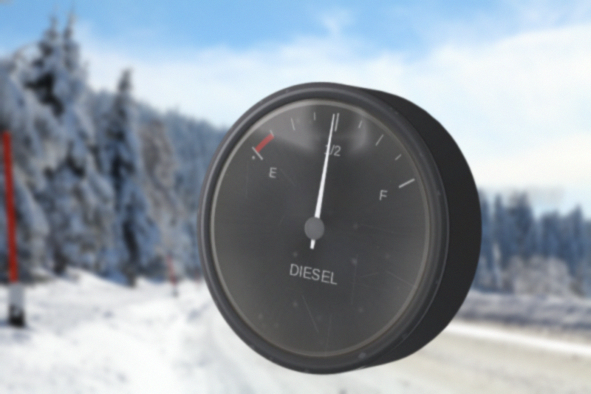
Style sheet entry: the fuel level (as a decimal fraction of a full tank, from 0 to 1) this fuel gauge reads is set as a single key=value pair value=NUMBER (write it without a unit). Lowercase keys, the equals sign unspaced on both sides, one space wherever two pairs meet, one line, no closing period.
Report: value=0.5
